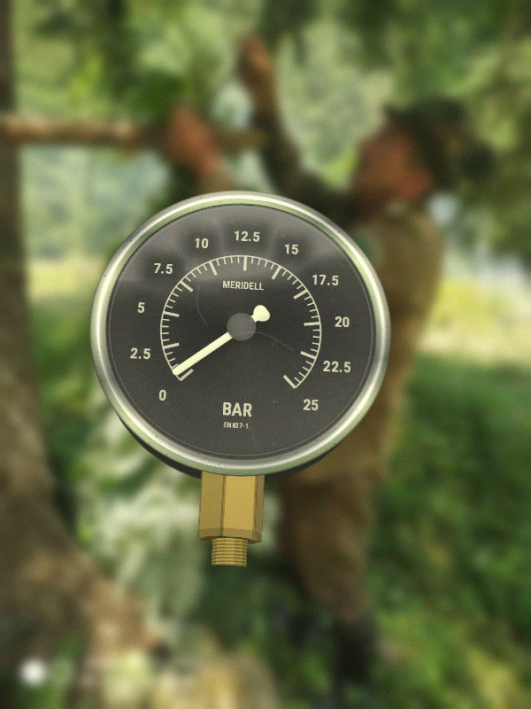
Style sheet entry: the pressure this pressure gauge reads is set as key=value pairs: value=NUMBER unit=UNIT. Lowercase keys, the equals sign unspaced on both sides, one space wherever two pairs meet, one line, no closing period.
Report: value=0.5 unit=bar
